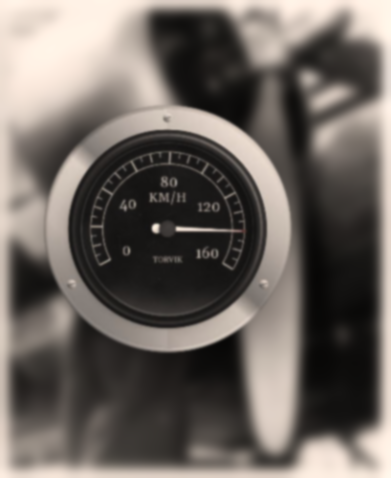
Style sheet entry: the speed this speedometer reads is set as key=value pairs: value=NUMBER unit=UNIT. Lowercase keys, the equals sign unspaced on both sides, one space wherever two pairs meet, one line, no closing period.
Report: value=140 unit=km/h
